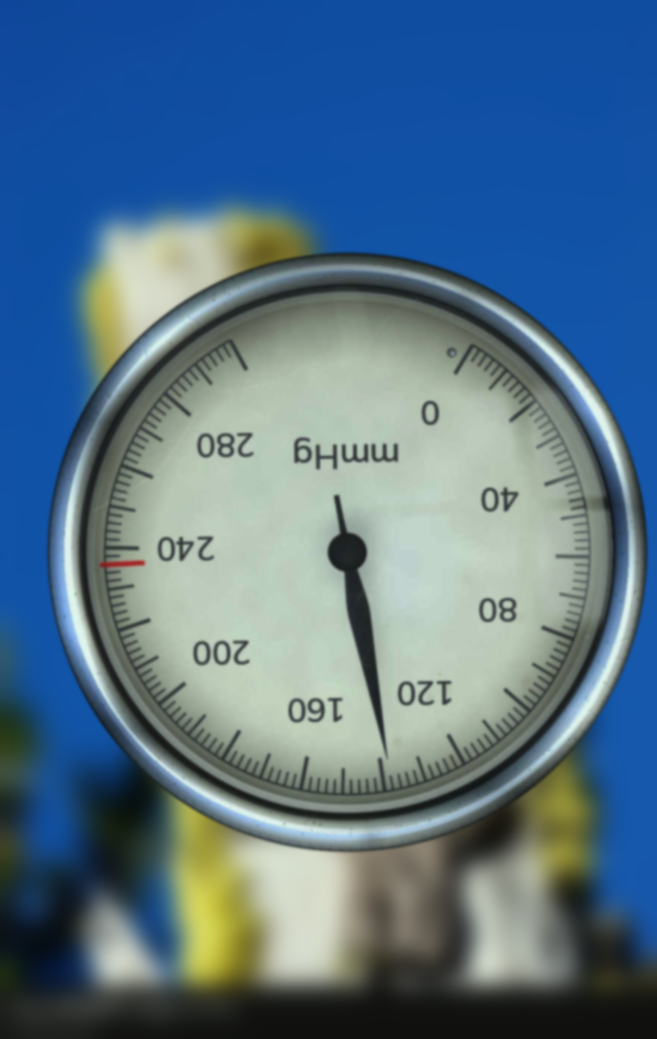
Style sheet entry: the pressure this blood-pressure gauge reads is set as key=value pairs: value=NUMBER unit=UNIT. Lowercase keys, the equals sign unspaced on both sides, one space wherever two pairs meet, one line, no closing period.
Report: value=138 unit=mmHg
